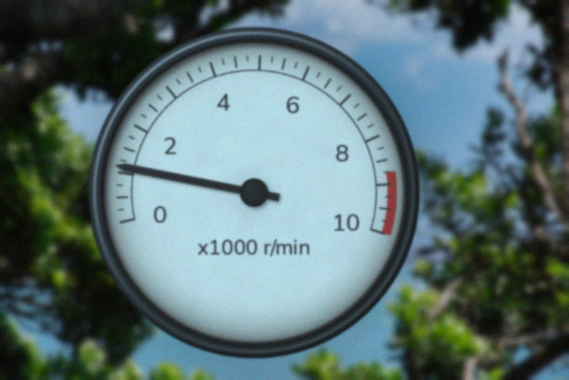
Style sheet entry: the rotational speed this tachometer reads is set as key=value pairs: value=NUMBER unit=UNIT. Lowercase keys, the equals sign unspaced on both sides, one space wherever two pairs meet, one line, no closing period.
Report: value=1125 unit=rpm
